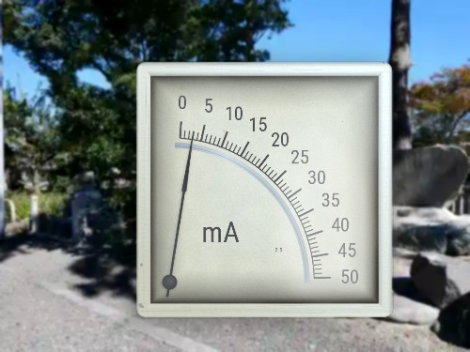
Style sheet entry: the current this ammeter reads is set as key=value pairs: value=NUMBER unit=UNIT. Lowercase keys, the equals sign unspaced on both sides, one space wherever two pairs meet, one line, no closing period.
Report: value=3 unit=mA
